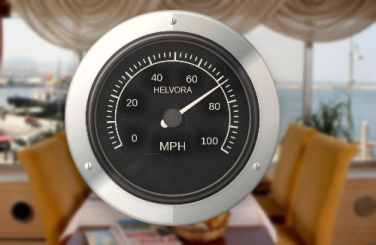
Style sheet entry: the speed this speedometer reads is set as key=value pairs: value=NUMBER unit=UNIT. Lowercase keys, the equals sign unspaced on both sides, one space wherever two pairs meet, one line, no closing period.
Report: value=72 unit=mph
